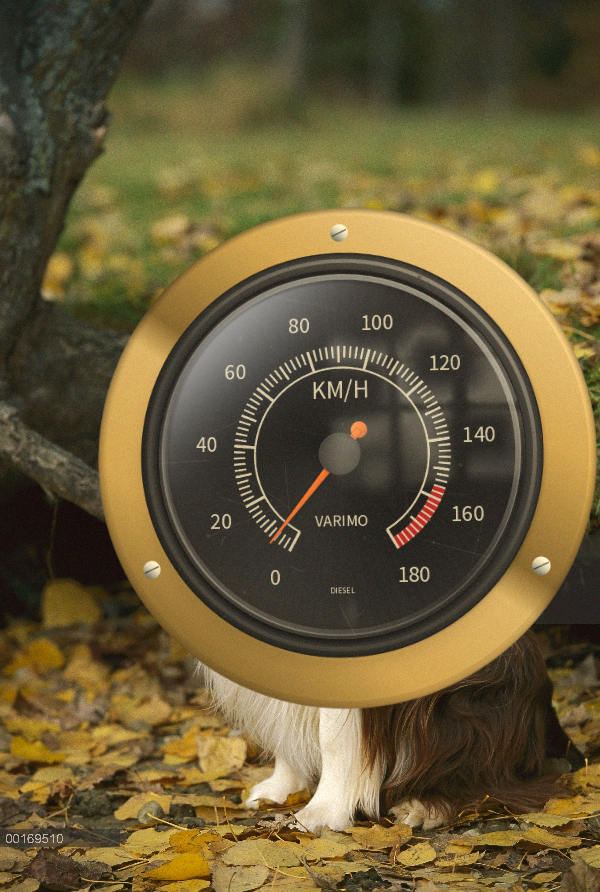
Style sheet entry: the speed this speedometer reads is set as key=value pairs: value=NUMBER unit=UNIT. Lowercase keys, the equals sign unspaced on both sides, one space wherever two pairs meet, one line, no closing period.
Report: value=6 unit=km/h
